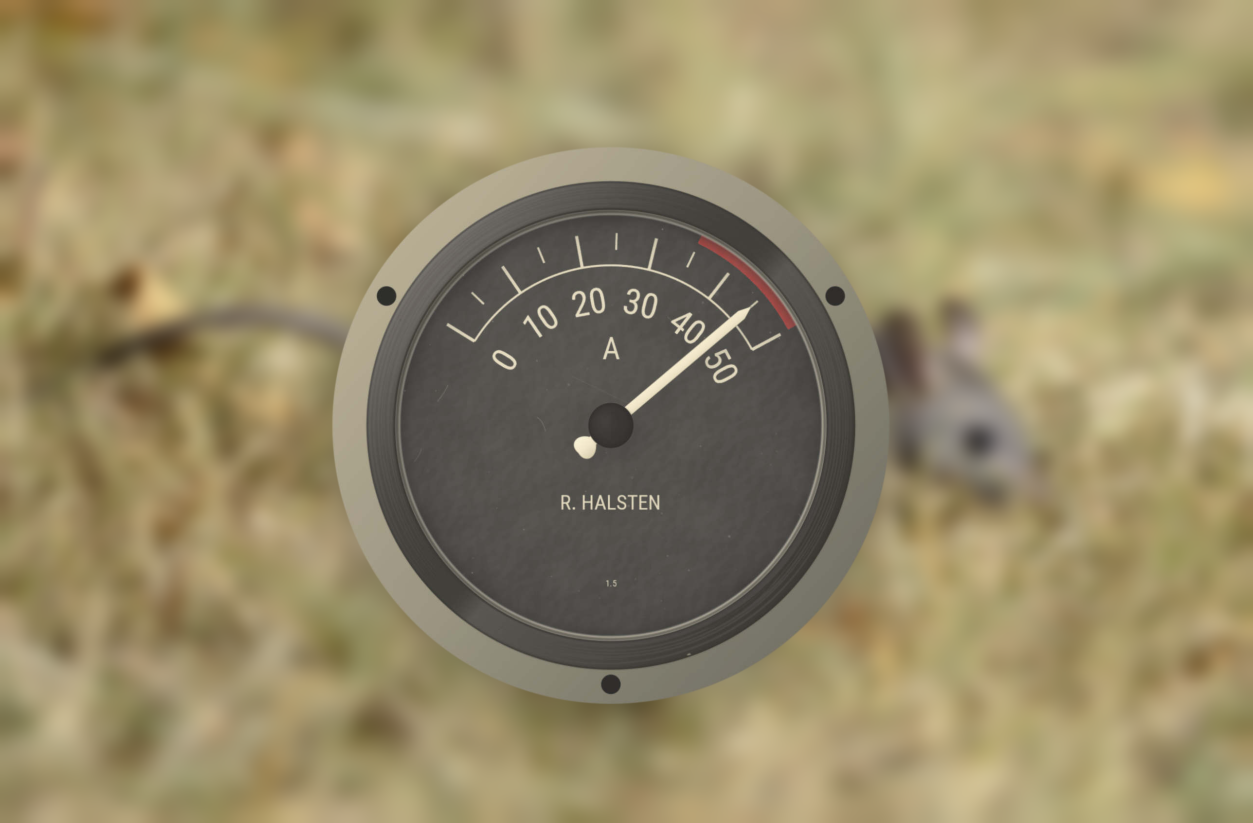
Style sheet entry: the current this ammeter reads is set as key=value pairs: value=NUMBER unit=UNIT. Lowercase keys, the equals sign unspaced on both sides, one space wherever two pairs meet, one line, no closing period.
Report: value=45 unit=A
